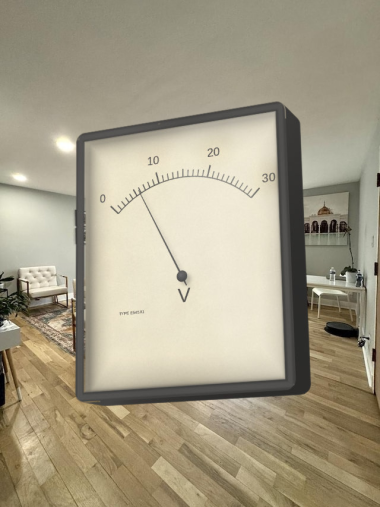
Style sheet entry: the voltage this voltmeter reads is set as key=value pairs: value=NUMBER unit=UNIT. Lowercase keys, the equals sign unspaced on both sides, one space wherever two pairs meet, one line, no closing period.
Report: value=6 unit=V
